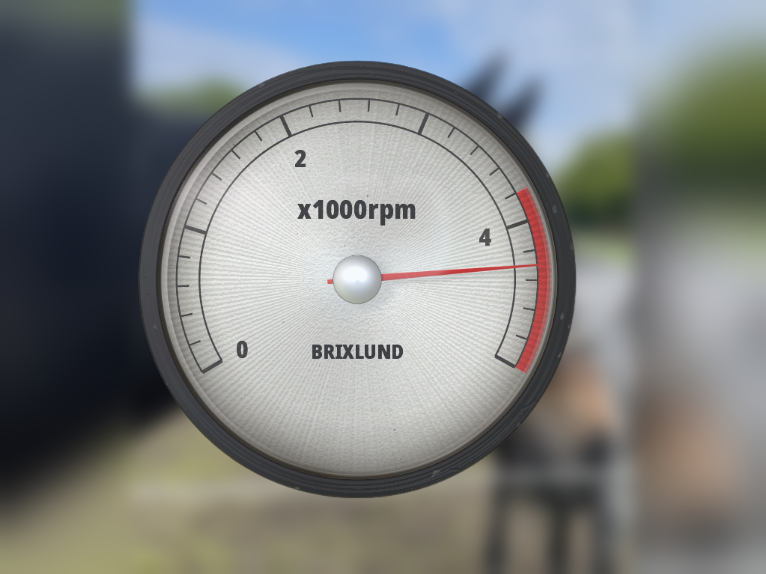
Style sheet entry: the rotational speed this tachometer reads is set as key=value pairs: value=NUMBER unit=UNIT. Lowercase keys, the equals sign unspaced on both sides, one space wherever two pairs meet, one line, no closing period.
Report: value=4300 unit=rpm
